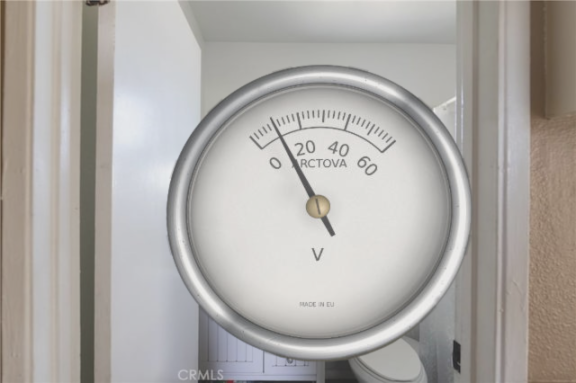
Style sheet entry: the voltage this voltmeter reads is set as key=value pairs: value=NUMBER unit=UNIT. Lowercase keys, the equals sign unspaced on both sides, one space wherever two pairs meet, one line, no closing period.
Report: value=10 unit=V
